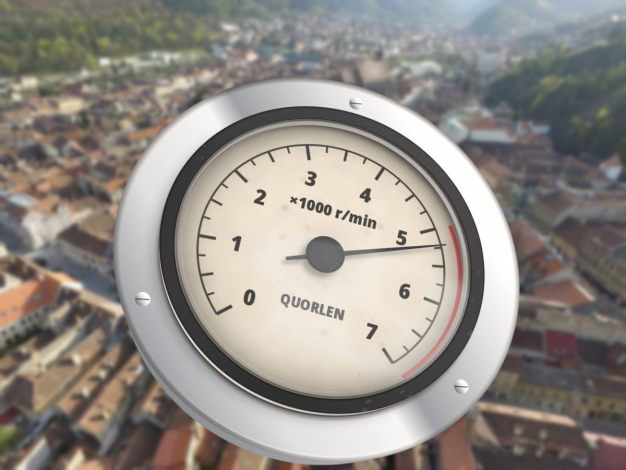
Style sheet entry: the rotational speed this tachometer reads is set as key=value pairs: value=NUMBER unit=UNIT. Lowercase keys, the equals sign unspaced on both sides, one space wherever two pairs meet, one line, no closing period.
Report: value=5250 unit=rpm
